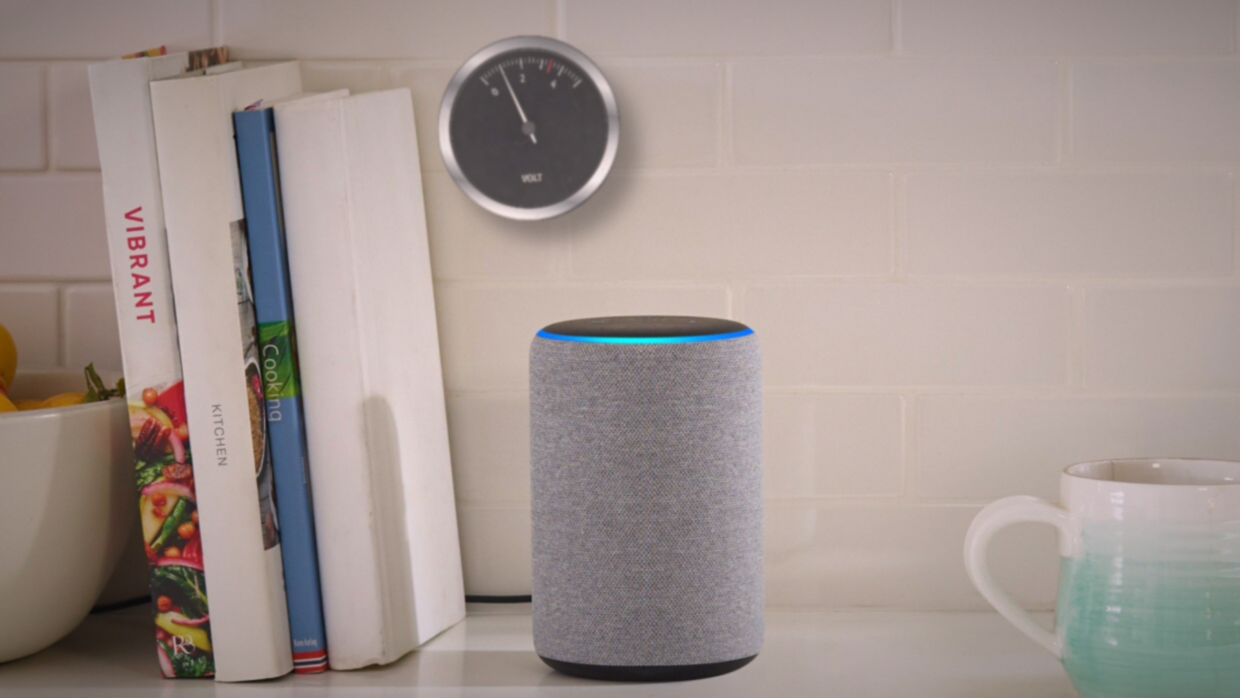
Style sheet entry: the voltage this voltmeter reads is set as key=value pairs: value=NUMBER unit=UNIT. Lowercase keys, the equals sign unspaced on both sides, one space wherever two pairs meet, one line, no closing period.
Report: value=1 unit=V
